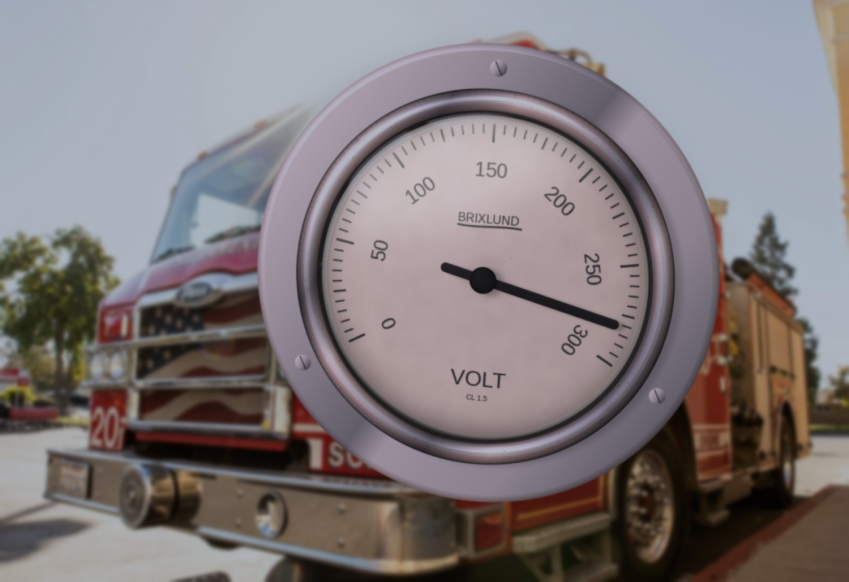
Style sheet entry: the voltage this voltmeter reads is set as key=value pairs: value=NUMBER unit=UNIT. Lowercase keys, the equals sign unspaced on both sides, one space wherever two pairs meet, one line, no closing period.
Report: value=280 unit=V
